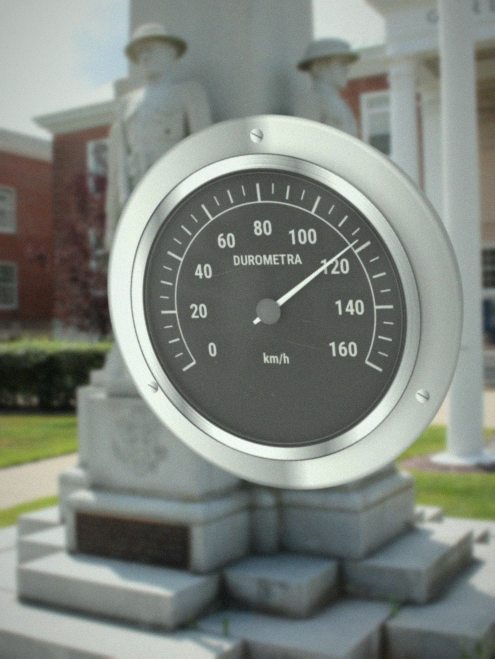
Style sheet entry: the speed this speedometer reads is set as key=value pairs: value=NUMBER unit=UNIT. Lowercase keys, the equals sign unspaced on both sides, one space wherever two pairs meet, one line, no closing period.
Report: value=117.5 unit=km/h
